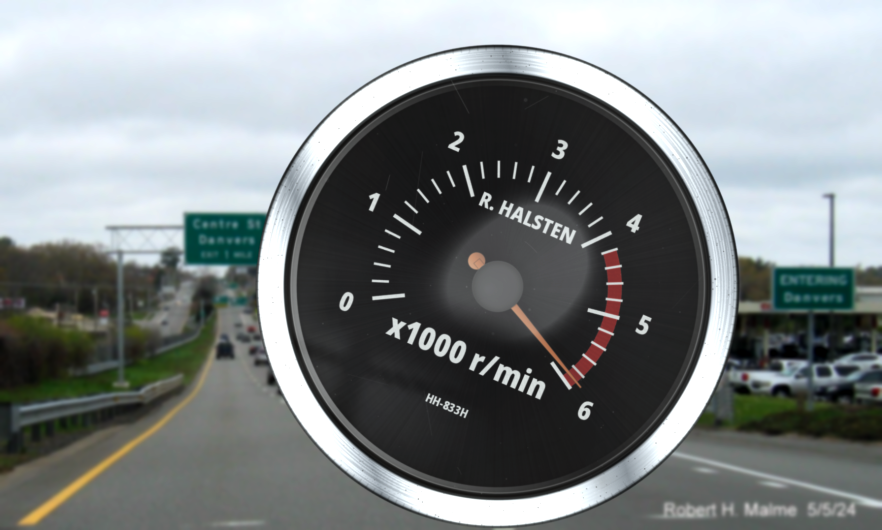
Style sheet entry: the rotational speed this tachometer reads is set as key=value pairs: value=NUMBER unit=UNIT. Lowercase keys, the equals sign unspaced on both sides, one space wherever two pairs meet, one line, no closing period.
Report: value=5900 unit=rpm
